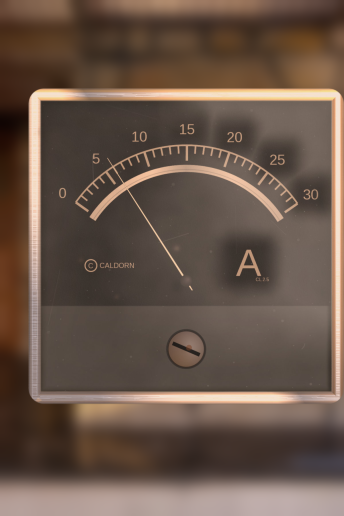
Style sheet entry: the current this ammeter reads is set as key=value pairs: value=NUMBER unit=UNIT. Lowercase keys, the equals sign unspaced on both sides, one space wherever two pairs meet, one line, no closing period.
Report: value=6 unit=A
